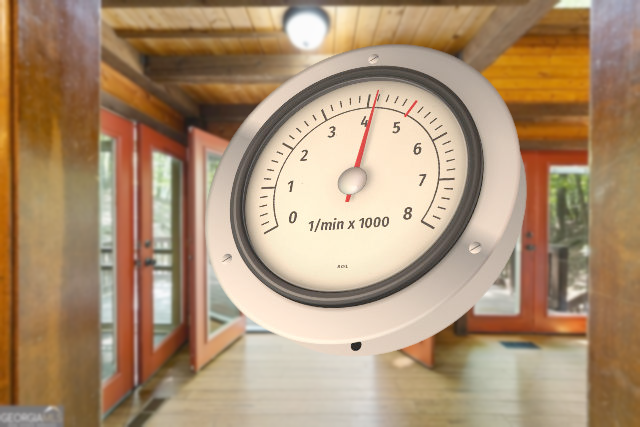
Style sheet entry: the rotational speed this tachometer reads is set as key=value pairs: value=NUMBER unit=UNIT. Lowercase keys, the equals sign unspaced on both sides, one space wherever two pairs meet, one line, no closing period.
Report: value=4200 unit=rpm
